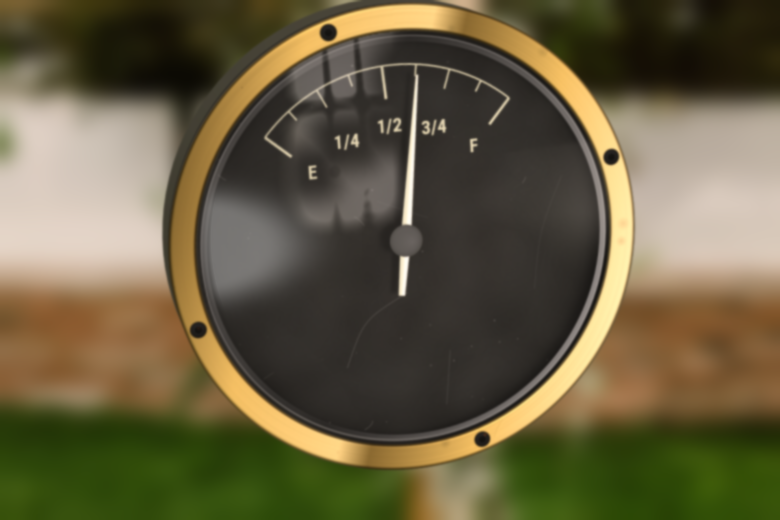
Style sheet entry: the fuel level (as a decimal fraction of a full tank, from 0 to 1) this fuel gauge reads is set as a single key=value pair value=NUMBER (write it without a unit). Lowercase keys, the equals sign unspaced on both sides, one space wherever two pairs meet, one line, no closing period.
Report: value=0.625
